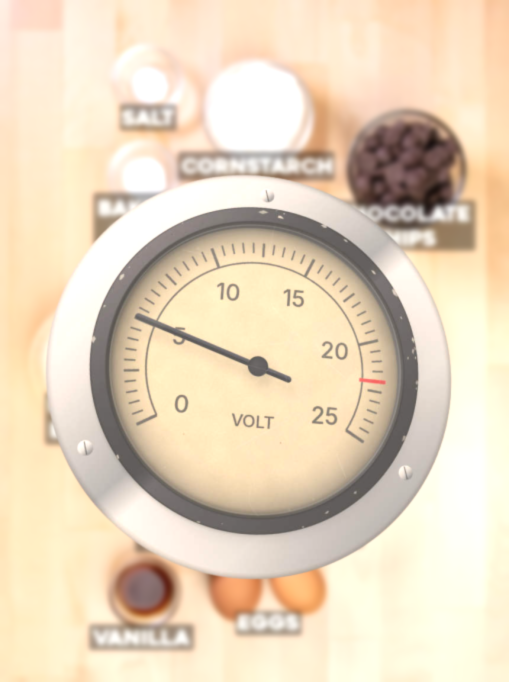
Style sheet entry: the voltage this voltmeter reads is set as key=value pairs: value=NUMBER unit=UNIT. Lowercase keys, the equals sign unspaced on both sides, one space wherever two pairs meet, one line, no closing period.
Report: value=5 unit=V
